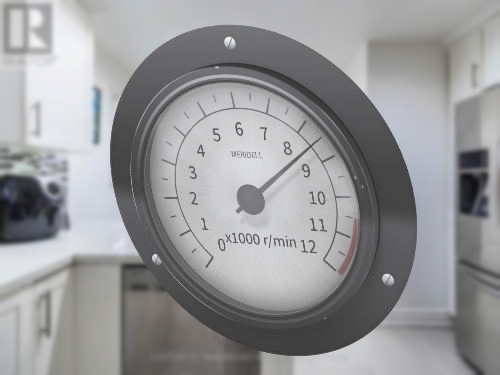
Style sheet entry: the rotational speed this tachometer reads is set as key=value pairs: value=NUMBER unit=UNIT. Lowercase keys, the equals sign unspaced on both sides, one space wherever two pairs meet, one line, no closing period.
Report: value=8500 unit=rpm
